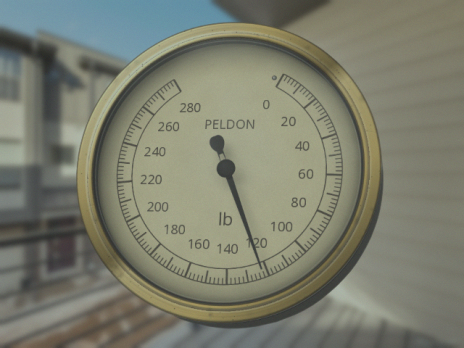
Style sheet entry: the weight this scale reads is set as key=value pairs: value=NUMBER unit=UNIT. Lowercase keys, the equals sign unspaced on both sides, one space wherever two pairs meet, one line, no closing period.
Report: value=122 unit=lb
